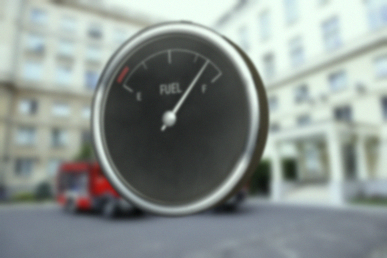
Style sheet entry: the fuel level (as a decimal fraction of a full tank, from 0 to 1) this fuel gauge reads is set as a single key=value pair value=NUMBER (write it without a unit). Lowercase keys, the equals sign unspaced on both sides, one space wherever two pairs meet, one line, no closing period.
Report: value=0.875
